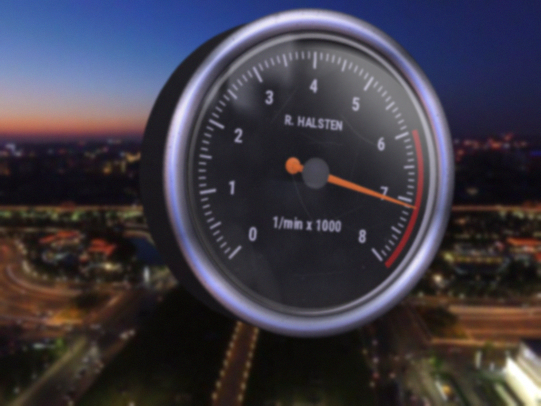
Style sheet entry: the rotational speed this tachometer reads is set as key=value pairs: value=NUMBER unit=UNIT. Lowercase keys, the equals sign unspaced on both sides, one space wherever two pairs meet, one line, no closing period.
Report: value=7100 unit=rpm
